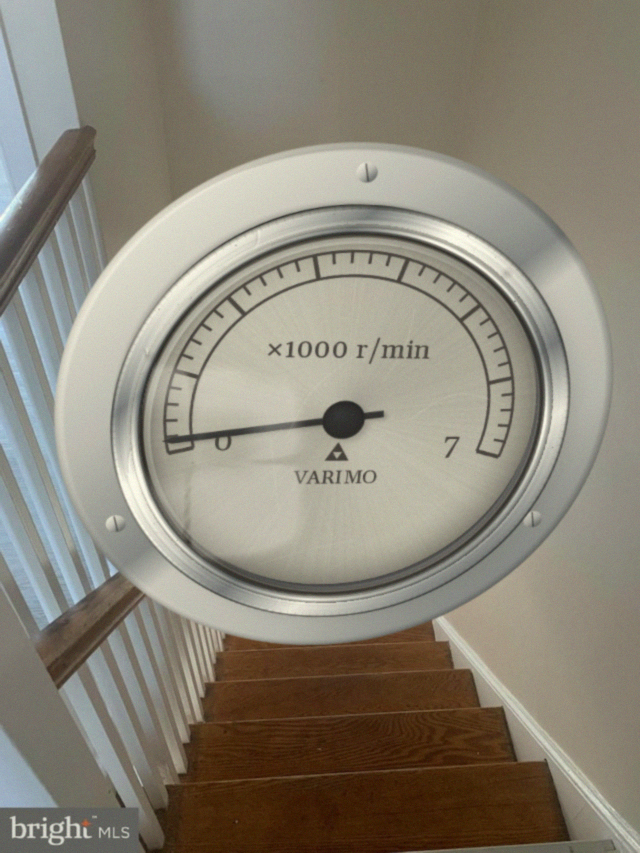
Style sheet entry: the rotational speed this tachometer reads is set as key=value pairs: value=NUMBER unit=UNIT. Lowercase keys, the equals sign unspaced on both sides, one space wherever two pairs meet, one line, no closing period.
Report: value=200 unit=rpm
